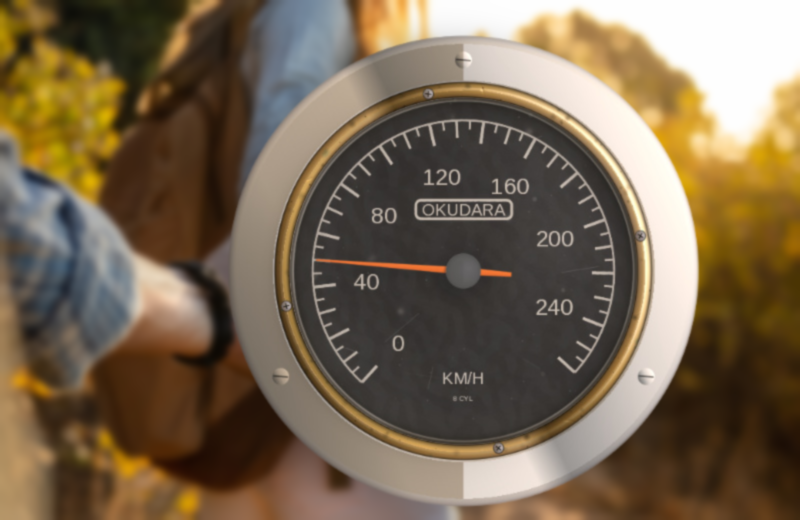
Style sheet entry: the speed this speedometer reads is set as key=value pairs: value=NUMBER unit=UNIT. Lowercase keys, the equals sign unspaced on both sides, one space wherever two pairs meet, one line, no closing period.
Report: value=50 unit=km/h
